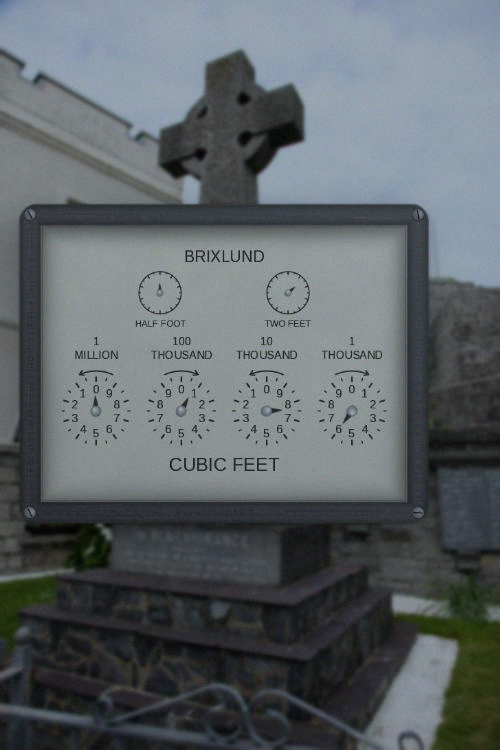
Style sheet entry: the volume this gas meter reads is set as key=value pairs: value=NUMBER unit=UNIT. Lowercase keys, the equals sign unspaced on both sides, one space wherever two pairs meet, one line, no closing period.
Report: value=7600 unit=ft³
